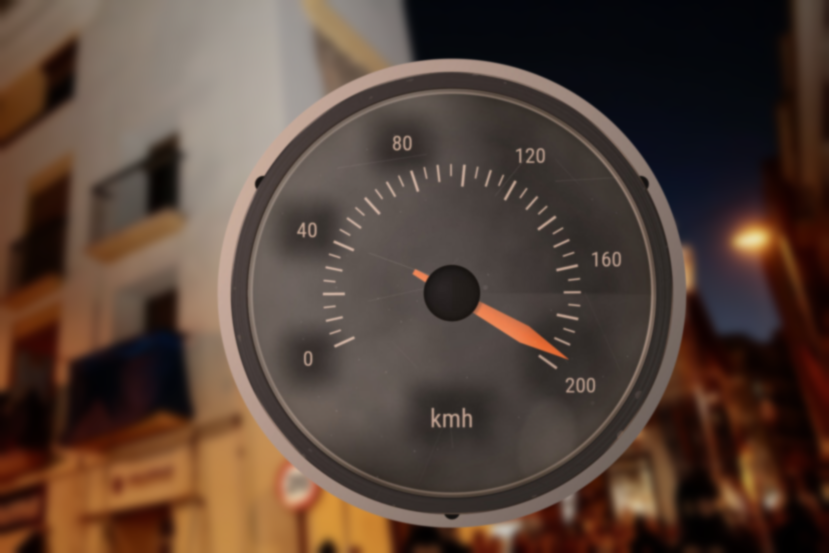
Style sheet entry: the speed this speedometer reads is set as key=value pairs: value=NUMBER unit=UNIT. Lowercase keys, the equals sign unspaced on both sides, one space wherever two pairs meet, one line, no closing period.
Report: value=195 unit=km/h
